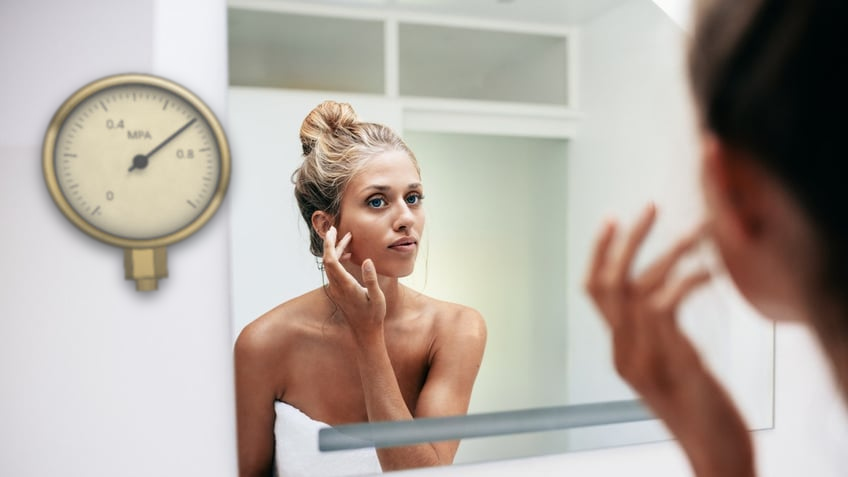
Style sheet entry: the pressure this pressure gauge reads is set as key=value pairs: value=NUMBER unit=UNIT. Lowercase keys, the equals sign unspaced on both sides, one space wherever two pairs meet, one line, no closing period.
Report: value=0.7 unit=MPa
